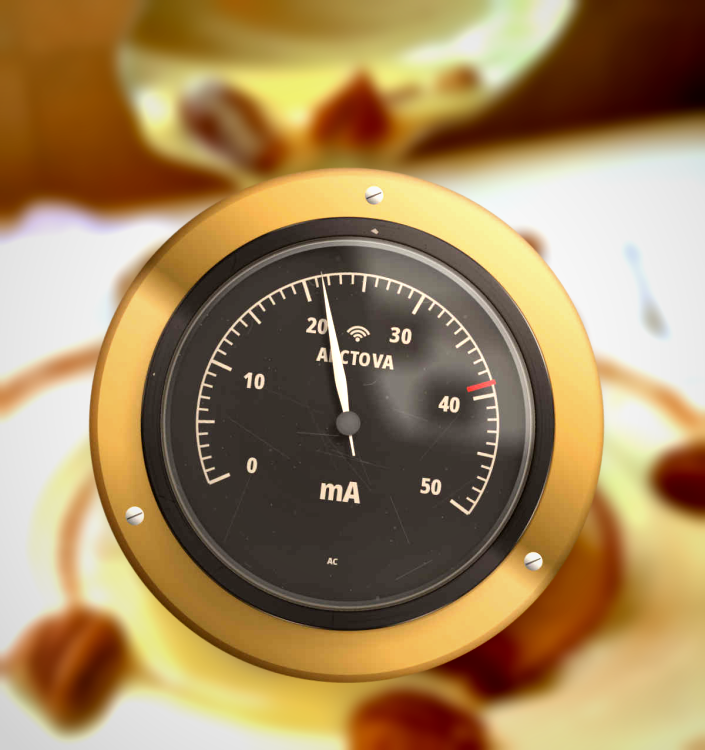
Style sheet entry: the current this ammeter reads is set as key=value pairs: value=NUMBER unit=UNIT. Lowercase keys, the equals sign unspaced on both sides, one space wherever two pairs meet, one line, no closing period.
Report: value=21.5 unit=mA
